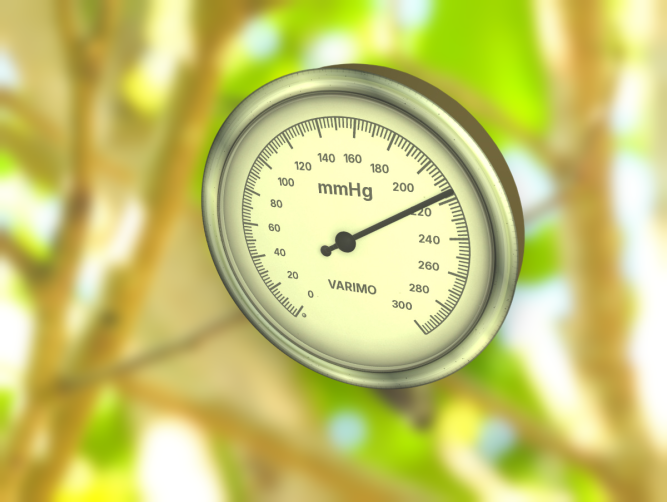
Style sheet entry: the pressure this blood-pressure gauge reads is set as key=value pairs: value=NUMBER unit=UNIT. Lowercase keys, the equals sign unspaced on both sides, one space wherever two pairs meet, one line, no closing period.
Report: value=216 unit=mmHg
